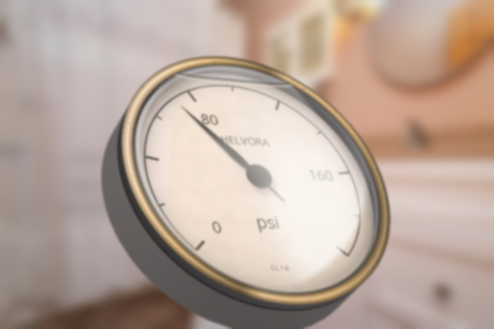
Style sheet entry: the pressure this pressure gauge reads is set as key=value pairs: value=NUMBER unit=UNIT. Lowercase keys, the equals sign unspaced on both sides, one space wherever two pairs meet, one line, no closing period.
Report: value=70 unit=psi
